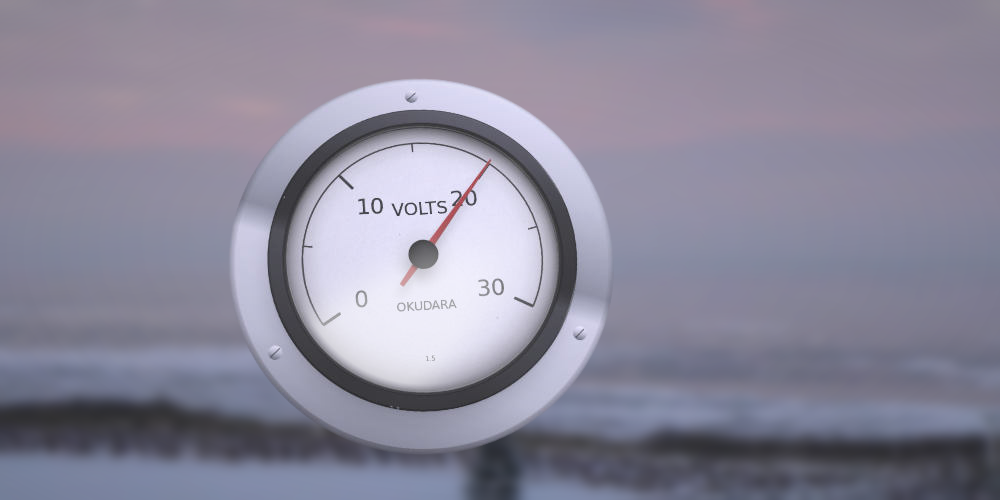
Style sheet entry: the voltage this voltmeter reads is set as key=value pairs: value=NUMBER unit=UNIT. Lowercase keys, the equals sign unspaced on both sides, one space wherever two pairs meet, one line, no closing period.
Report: value=20 unit=V
